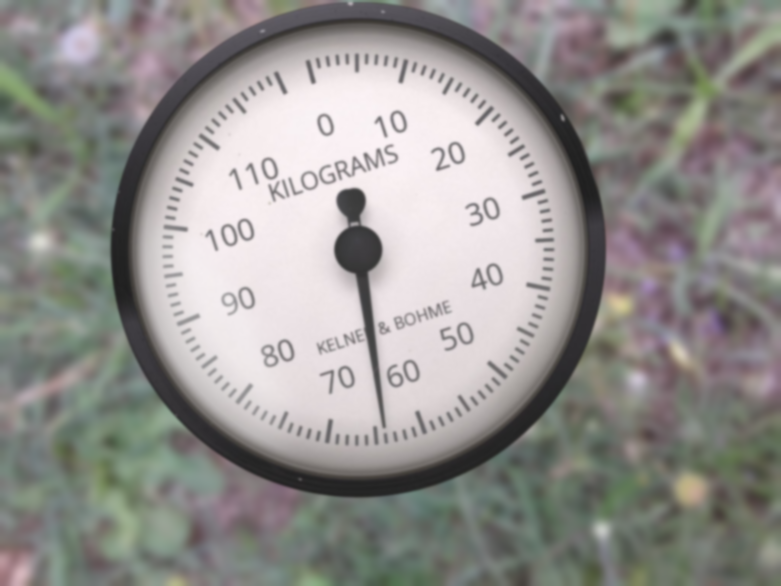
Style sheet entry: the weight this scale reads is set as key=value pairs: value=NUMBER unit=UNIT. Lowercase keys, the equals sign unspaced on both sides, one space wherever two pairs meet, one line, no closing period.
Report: value=64 unit=kg
